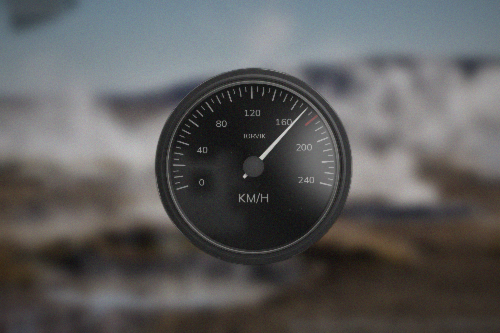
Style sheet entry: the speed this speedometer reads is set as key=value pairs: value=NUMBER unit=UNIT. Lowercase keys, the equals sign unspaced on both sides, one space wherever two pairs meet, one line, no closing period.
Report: value=170 unit=km/h
